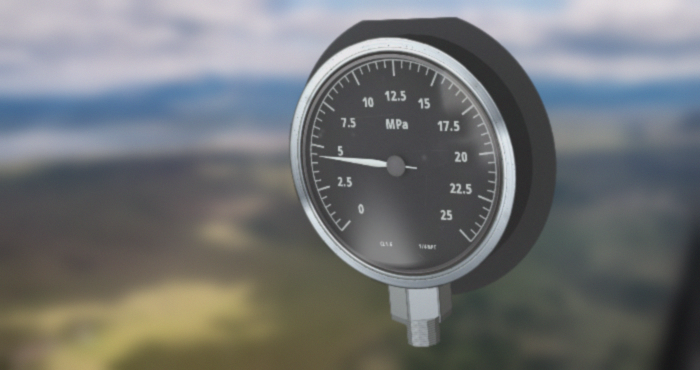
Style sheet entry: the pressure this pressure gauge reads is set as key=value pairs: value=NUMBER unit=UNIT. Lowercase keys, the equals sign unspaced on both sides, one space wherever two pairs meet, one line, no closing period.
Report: value=4.5 unit=MPa
